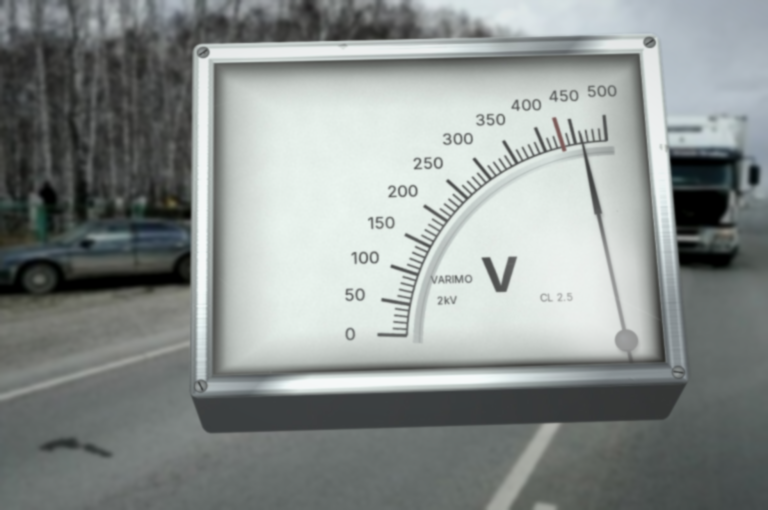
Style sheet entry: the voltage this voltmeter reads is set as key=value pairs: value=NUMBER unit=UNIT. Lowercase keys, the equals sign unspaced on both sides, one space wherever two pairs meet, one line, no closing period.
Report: value=460 unit=V
